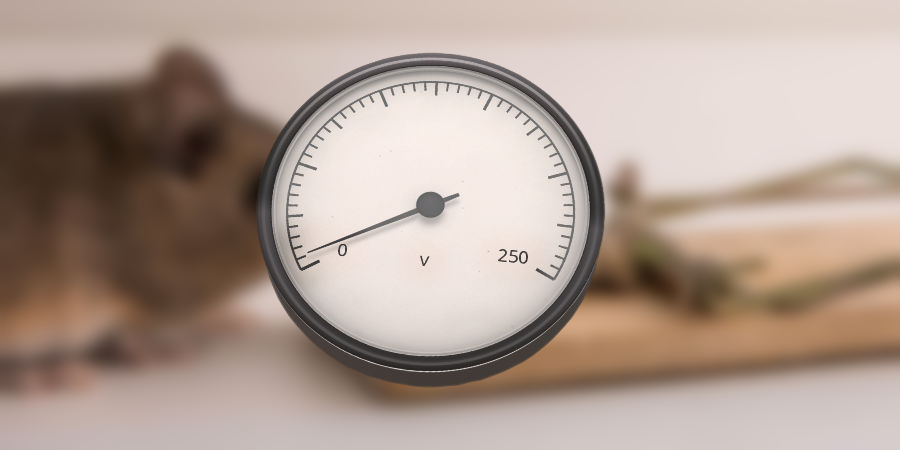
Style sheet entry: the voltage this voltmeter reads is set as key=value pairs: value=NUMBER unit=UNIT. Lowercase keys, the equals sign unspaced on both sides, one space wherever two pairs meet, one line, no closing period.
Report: value=5 unit=V
